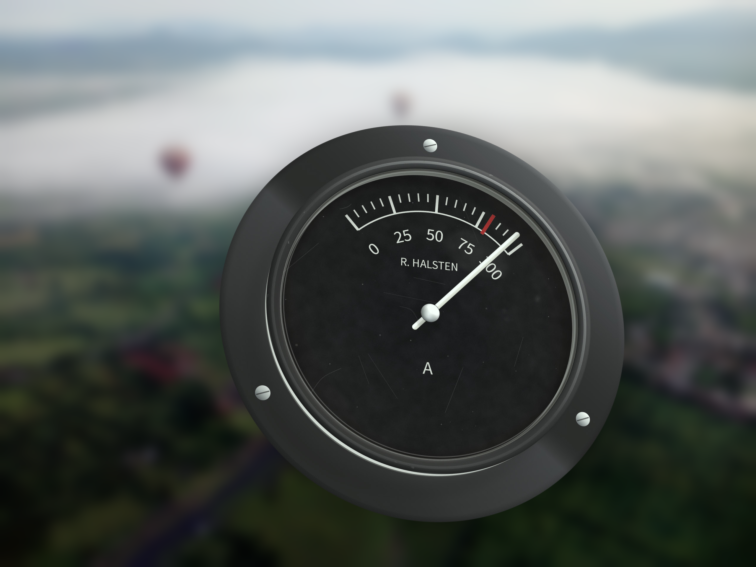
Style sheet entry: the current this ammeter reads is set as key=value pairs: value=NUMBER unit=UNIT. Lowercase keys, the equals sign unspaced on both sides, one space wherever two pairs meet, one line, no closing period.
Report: value=95 unit=A
